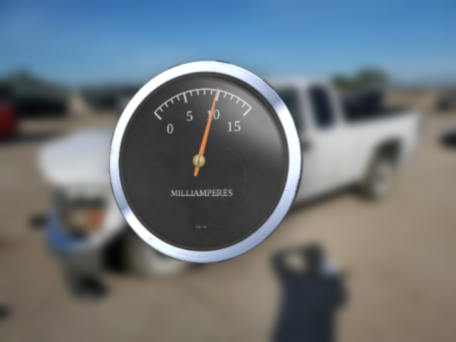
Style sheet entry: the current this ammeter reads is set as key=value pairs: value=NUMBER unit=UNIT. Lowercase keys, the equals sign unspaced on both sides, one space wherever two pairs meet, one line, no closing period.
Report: value=10 unit=mA
